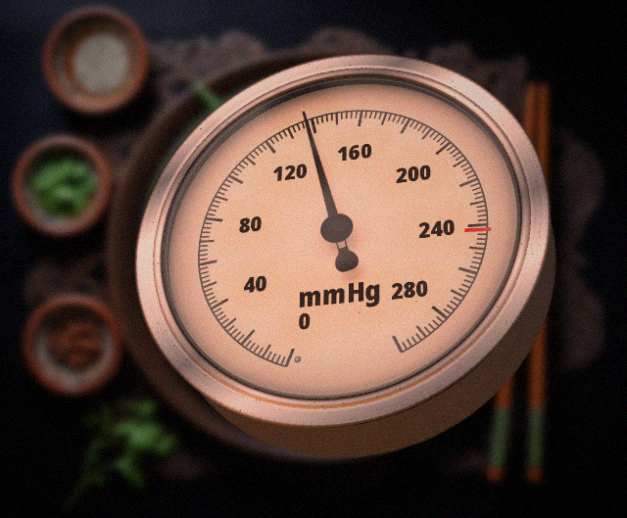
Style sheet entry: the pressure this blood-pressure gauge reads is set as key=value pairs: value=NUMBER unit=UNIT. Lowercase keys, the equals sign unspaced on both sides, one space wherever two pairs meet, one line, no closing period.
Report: value=138 unit=mmHg
